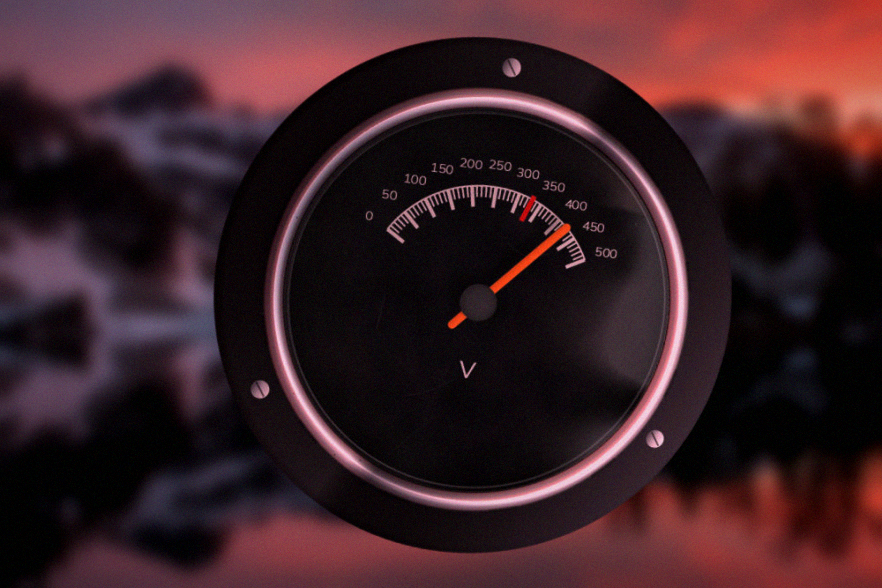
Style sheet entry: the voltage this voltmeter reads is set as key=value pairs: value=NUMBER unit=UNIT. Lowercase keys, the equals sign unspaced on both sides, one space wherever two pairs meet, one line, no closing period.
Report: value=420 unit=V
